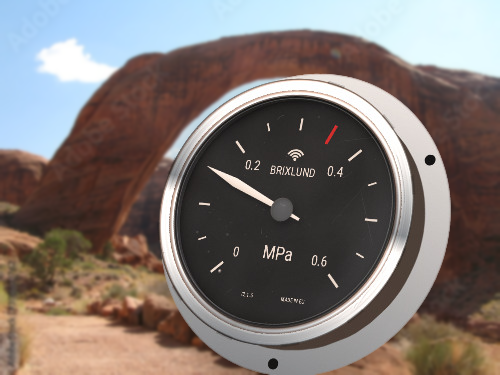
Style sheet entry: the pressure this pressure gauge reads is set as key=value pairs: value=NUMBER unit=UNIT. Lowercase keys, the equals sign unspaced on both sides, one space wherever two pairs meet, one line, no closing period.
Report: value=0.15 unit=MPa
